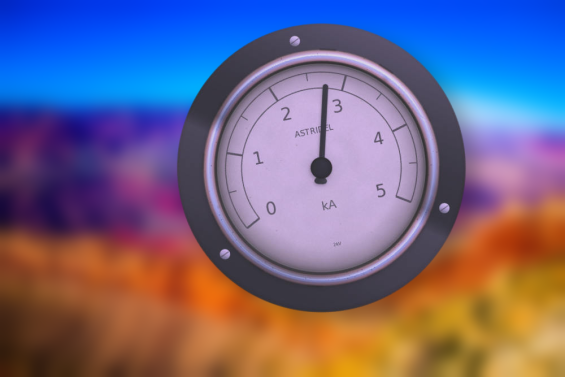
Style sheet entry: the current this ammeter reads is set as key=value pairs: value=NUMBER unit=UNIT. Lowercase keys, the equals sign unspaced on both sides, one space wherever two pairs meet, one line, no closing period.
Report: value=2.75 unit=kA
